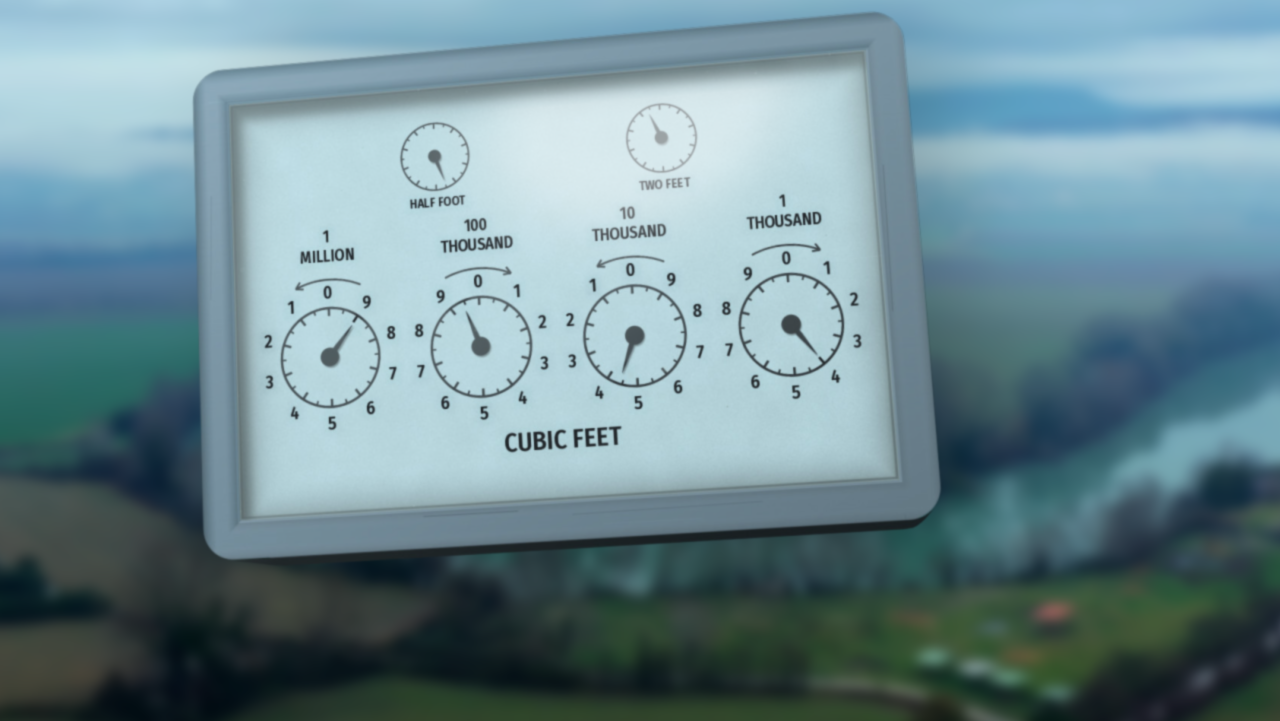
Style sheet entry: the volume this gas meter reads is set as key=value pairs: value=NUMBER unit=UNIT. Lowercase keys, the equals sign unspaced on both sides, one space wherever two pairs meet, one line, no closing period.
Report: value=894400 unit=ft³
